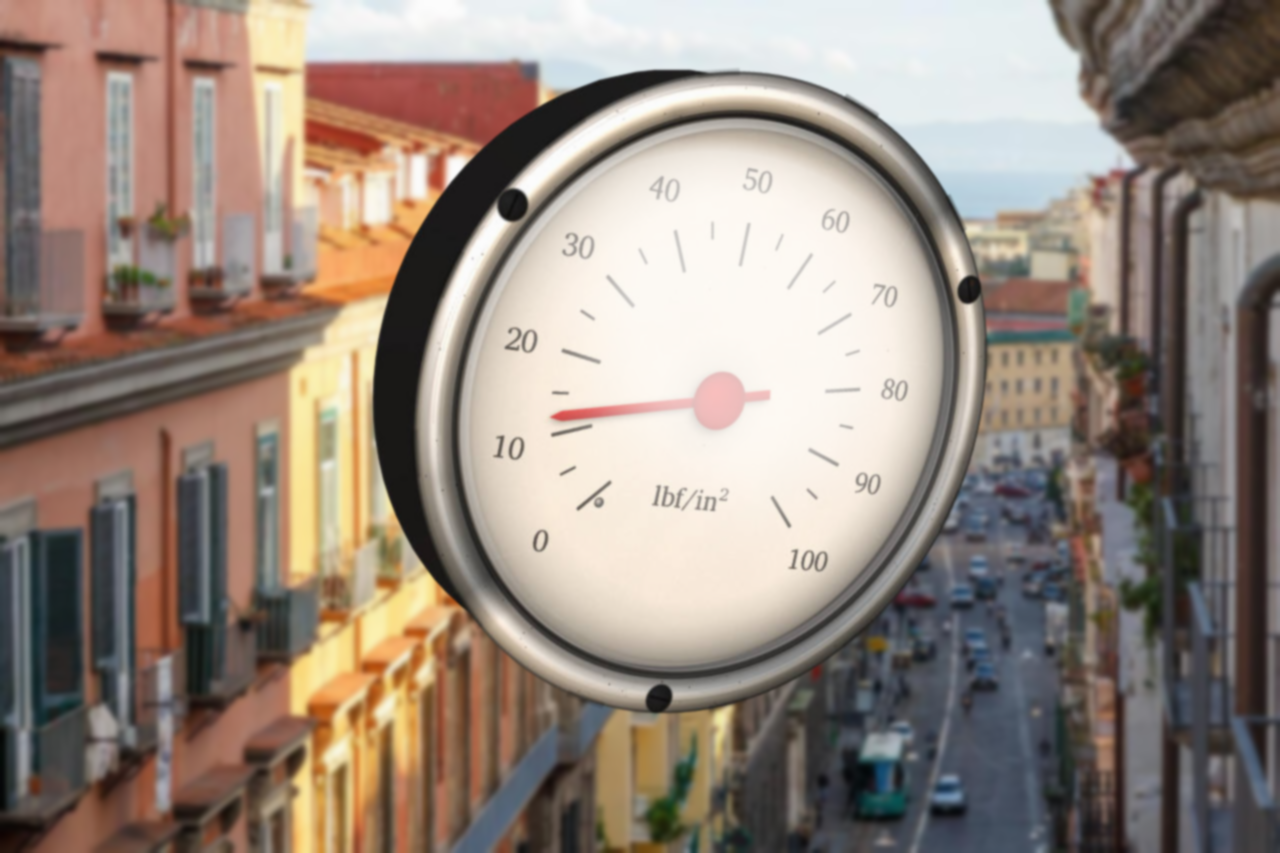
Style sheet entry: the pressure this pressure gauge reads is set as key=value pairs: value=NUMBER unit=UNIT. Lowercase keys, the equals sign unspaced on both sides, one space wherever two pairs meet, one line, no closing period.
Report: value=12.5 unit=psi
